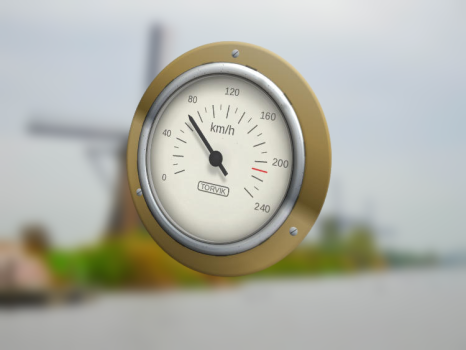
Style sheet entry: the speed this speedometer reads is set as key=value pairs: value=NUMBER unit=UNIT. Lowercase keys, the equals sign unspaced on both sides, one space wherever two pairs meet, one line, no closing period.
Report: value=70 unit=km/h
